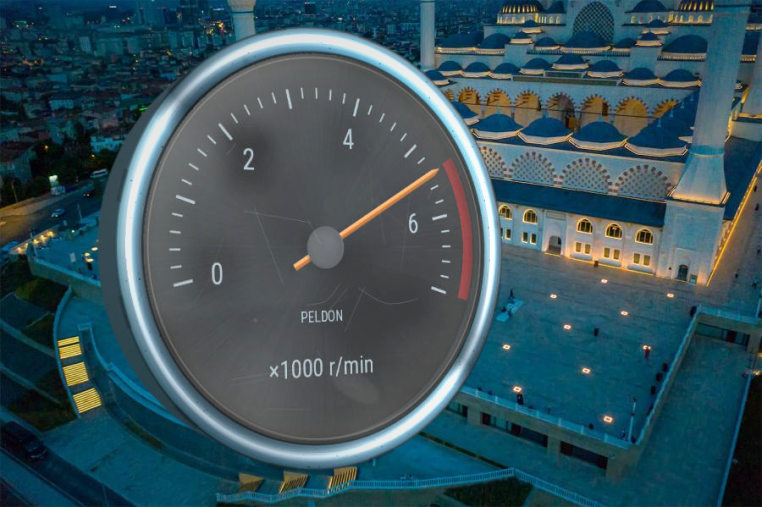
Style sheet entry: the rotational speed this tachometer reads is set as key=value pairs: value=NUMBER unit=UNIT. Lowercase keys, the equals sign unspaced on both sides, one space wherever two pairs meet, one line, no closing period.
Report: value=5400 unit=rpm
